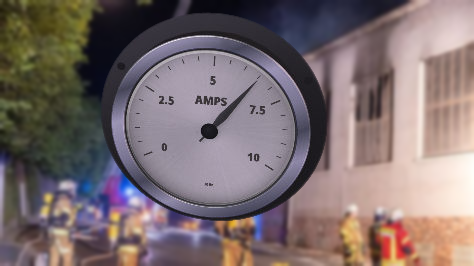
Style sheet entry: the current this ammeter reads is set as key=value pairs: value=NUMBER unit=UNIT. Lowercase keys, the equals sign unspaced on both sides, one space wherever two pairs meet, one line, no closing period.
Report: value=6.5 unit=A
